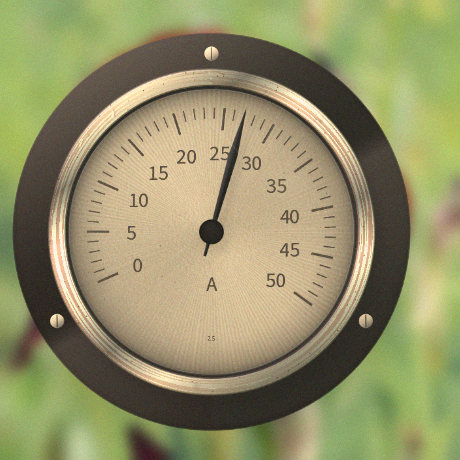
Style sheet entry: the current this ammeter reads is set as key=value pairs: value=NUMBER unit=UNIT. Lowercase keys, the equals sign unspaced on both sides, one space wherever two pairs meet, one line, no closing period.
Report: value=27 unit=A
